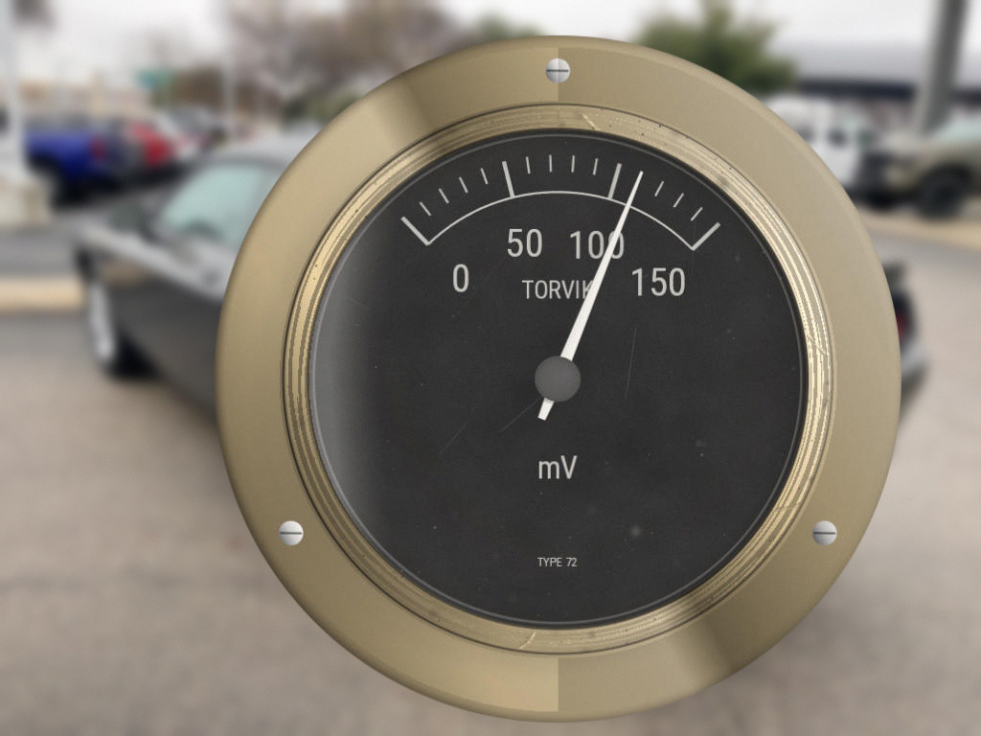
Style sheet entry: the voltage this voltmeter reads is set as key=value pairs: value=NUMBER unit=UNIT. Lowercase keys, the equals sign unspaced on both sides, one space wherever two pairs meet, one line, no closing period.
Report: value=110 unit=mV
